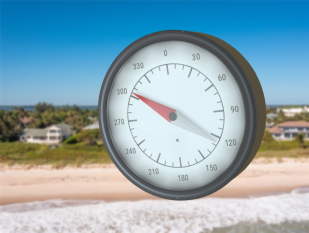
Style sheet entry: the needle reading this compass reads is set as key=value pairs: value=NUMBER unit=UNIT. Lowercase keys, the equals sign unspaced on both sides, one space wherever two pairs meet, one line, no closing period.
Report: value=305 unit=°
